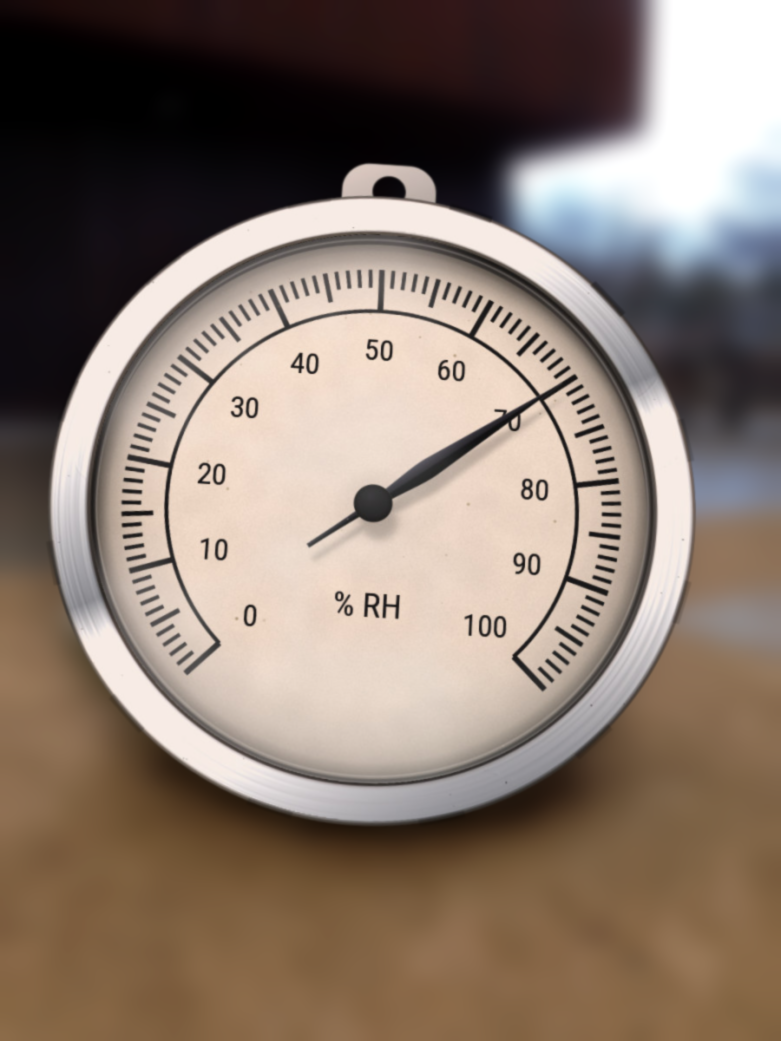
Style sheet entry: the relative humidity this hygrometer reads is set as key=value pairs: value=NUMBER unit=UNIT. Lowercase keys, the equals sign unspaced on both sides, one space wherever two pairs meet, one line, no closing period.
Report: value=70 unit=%
